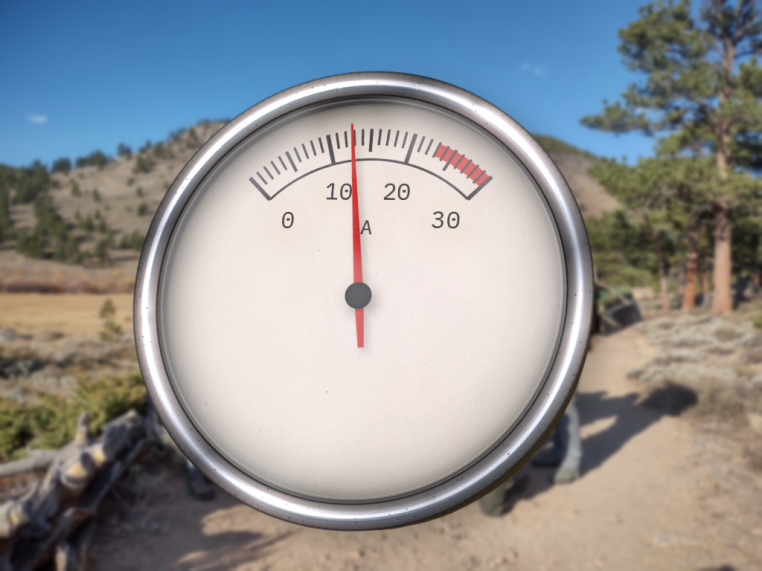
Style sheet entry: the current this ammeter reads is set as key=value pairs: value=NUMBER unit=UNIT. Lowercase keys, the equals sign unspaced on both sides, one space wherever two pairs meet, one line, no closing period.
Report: value=13 unit=A
